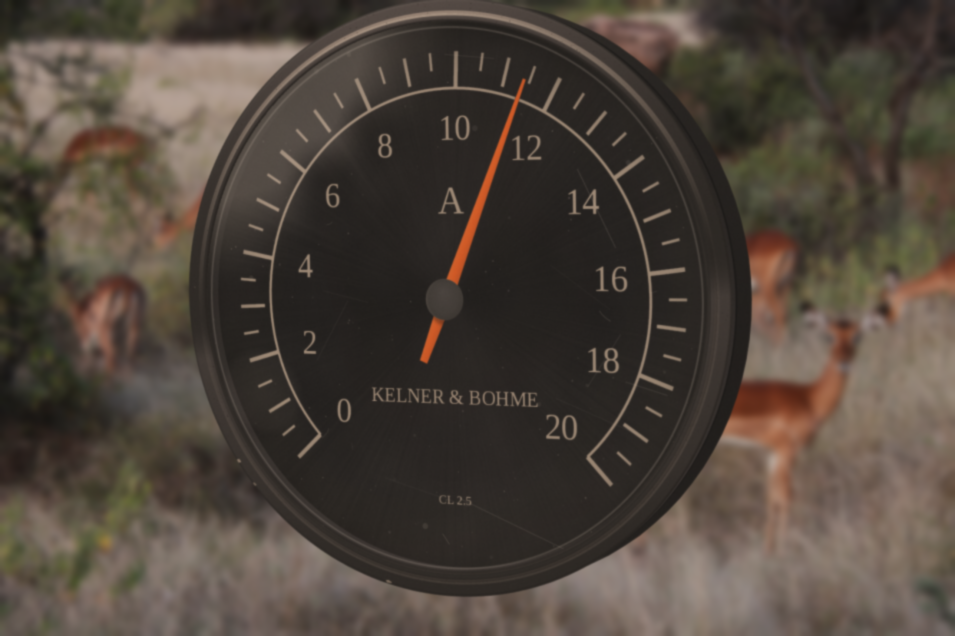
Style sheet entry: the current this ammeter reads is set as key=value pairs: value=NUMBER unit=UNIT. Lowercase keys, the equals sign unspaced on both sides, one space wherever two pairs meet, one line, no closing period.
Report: value=11.5 unit=A
